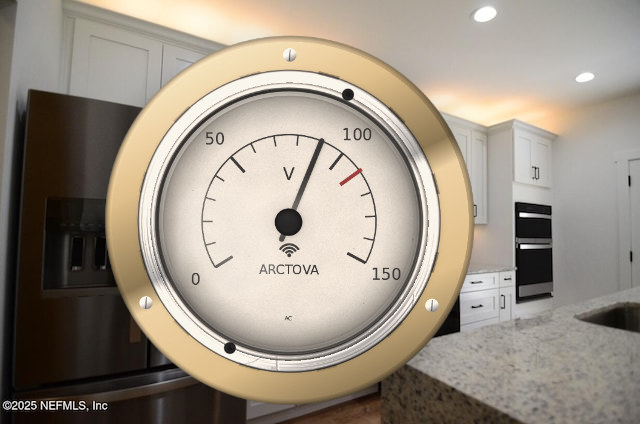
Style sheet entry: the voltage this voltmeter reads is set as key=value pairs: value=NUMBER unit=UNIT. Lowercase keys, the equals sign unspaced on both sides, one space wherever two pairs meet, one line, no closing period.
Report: value=90 unit=V
